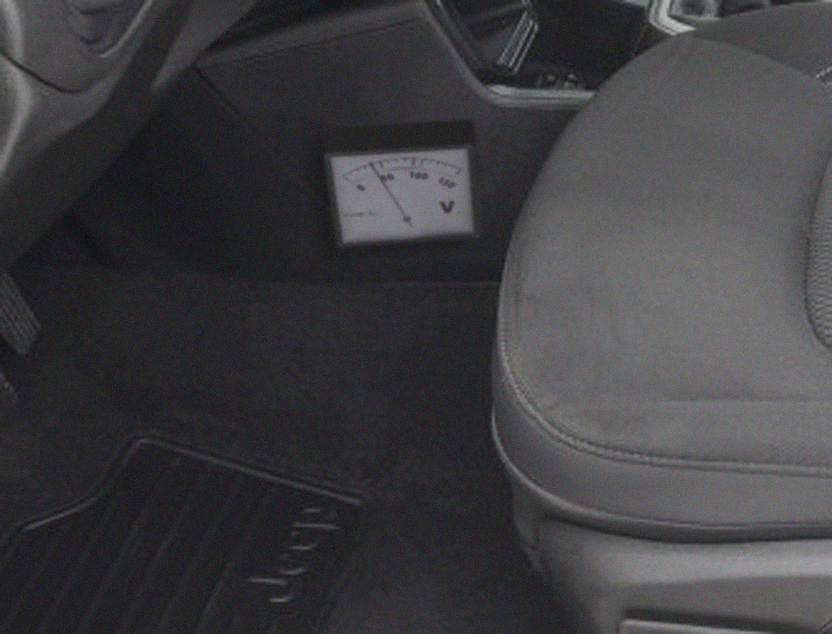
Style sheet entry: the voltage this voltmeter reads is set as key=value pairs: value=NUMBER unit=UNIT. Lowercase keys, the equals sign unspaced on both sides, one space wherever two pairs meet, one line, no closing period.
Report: value=40 unit=V
